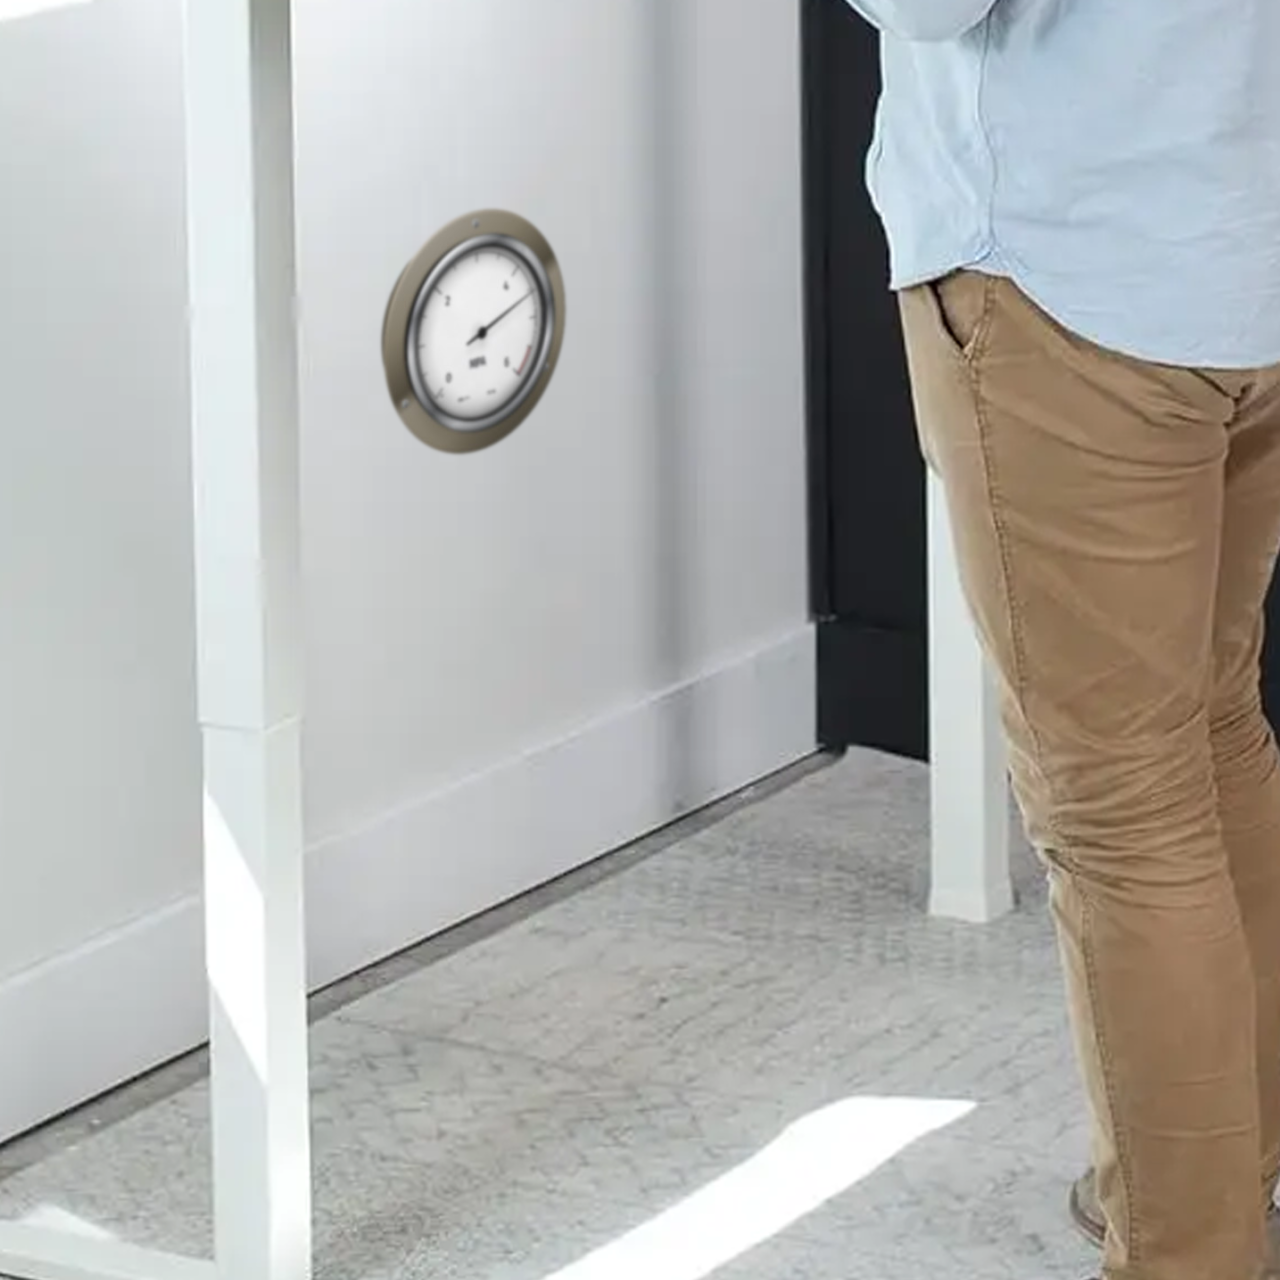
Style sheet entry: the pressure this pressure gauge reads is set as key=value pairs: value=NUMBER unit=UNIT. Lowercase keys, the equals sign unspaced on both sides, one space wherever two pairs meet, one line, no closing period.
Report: value=4.5 unit=MPa
